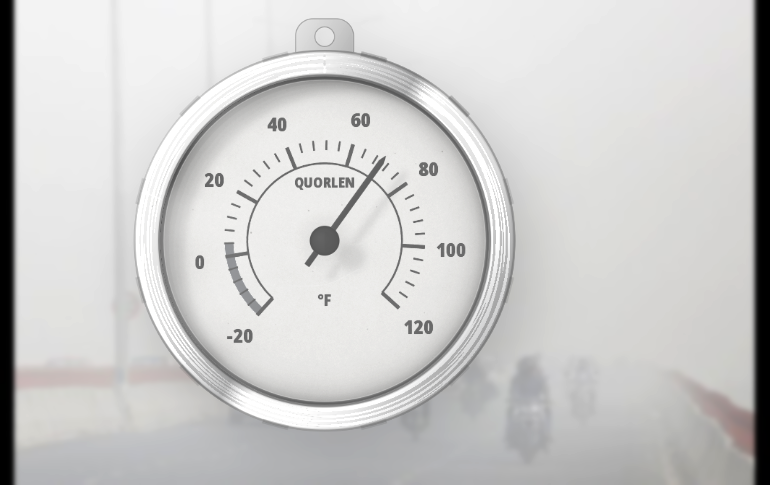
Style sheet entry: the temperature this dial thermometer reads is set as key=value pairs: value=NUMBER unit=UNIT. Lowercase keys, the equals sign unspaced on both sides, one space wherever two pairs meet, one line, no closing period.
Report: value=70 unit=°F
